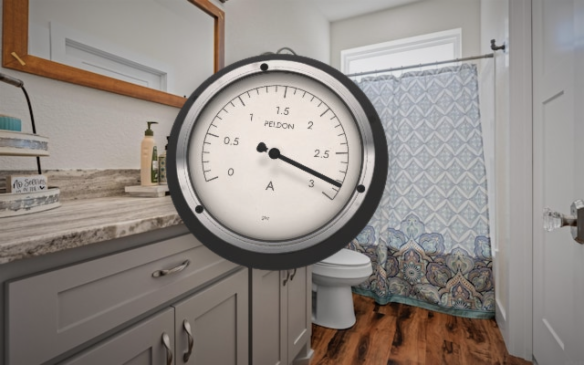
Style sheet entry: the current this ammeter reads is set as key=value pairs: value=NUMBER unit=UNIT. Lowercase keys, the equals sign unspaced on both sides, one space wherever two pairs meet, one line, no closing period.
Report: value=2.85 unit=A
